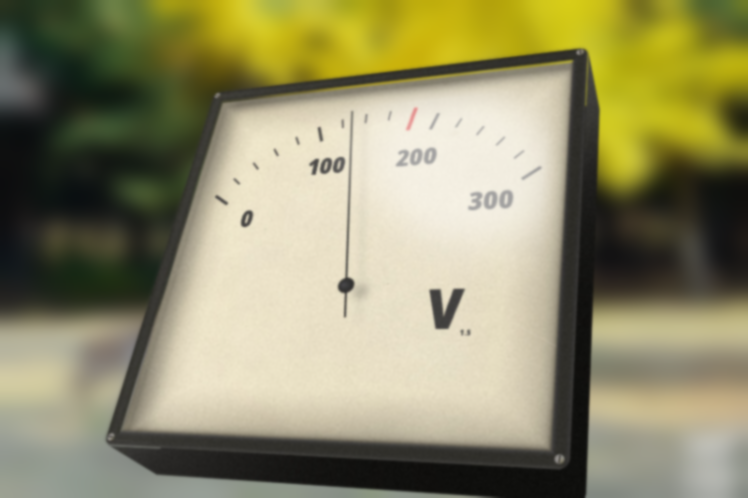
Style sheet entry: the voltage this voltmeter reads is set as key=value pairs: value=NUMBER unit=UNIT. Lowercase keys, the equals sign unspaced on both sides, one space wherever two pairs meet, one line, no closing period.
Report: value=130 unit=V
